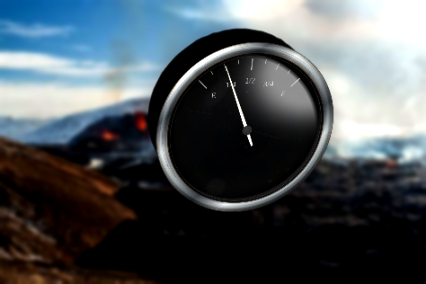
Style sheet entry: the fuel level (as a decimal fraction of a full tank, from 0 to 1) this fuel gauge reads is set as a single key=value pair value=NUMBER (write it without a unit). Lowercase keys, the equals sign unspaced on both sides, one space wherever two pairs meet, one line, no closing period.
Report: value=0.25
